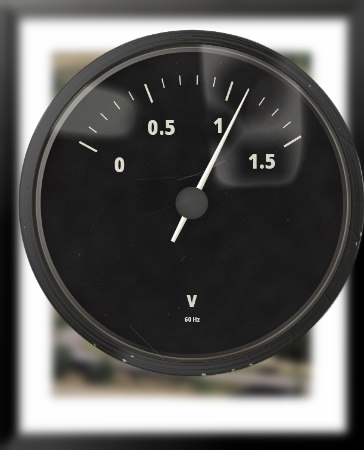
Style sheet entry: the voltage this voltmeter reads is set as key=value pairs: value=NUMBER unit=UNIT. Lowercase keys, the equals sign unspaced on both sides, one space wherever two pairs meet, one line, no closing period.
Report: value=1.1 unit=V
